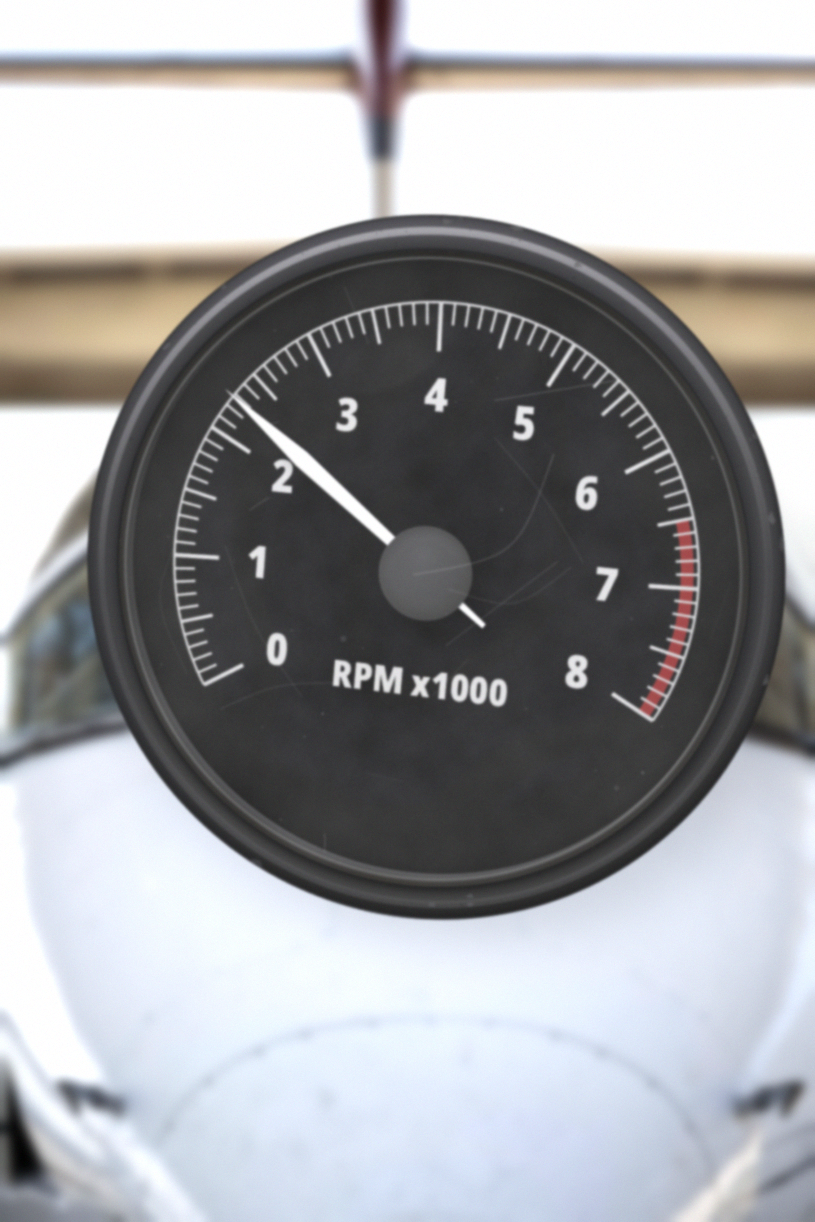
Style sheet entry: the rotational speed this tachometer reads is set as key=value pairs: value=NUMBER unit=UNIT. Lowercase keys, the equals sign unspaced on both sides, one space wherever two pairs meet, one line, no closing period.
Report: value=2300 unit=rpm
